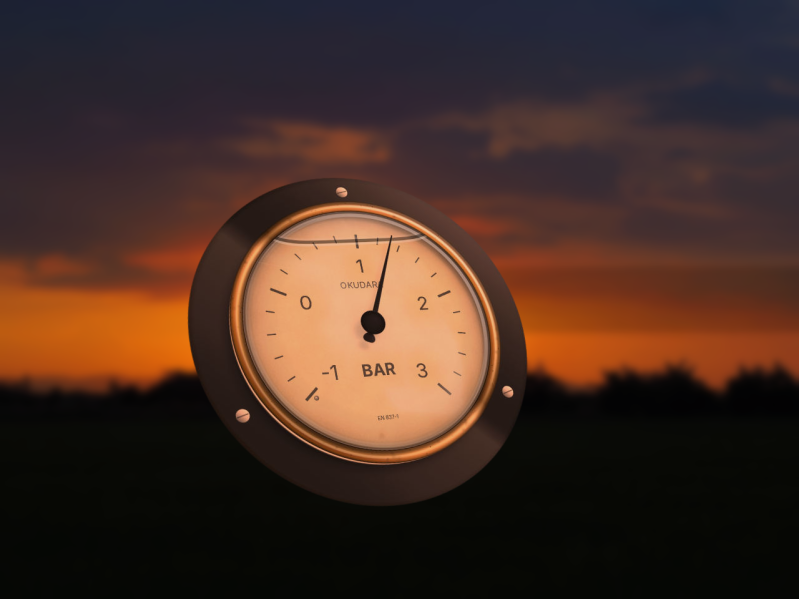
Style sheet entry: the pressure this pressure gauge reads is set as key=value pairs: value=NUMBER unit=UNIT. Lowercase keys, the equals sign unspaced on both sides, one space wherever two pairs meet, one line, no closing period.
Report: value=1.3 unit=bar
